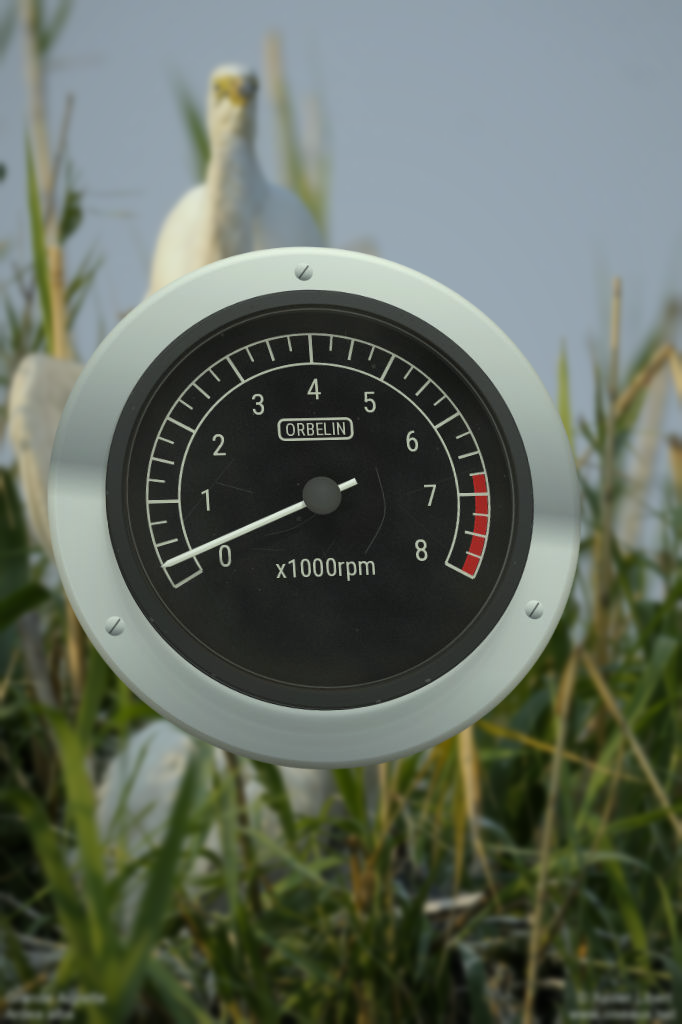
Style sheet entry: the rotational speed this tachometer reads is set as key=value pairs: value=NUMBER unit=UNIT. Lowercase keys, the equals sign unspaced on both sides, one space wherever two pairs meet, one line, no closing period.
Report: value=250 unit=rpm
